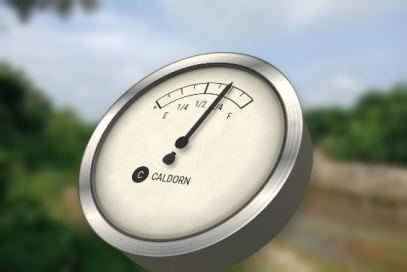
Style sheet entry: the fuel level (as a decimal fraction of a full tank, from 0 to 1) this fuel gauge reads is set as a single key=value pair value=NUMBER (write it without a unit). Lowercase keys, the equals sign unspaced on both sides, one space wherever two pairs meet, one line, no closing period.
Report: value=0.75
